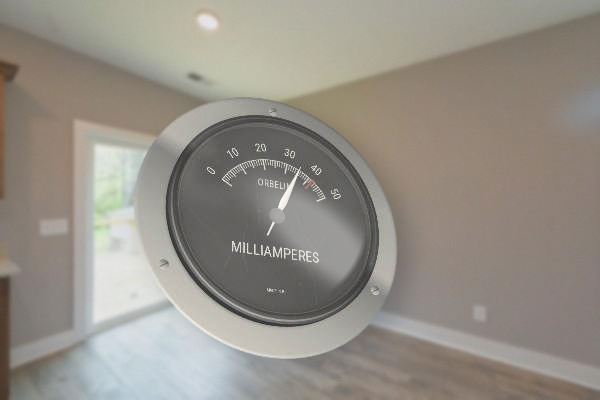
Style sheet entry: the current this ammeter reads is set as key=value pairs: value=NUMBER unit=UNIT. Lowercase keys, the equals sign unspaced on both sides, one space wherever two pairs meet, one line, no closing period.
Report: value=35 unit=mA
